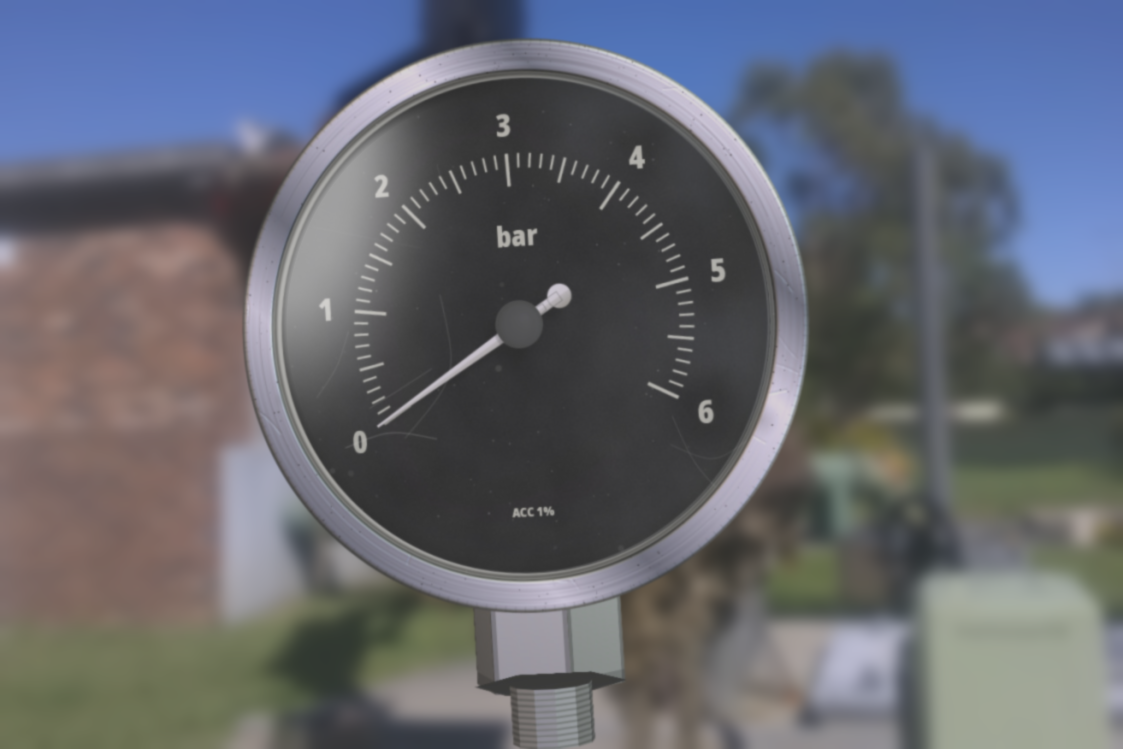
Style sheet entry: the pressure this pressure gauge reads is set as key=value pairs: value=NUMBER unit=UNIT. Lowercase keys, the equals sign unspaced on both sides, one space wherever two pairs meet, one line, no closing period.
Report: value=0 unit=bar
